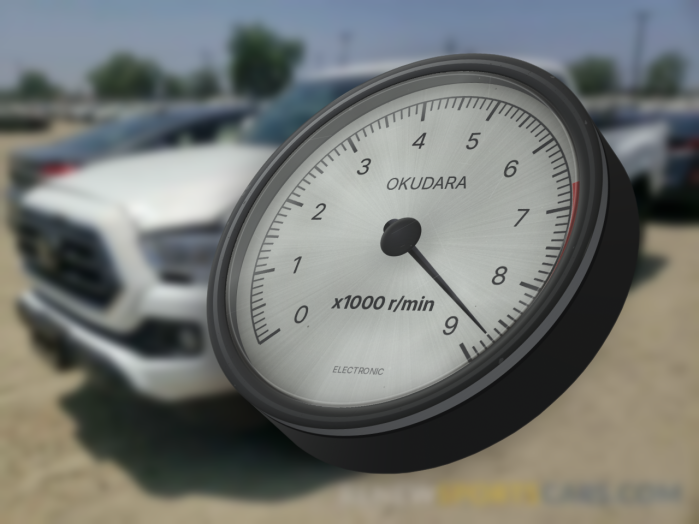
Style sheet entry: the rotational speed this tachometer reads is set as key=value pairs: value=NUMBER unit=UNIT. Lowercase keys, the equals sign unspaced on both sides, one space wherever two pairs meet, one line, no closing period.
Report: value=8700 unit=rpm
